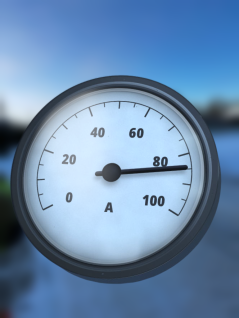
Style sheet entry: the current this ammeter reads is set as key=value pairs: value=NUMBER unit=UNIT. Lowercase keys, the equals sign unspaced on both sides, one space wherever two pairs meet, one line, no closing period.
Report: value=85 unit=A
